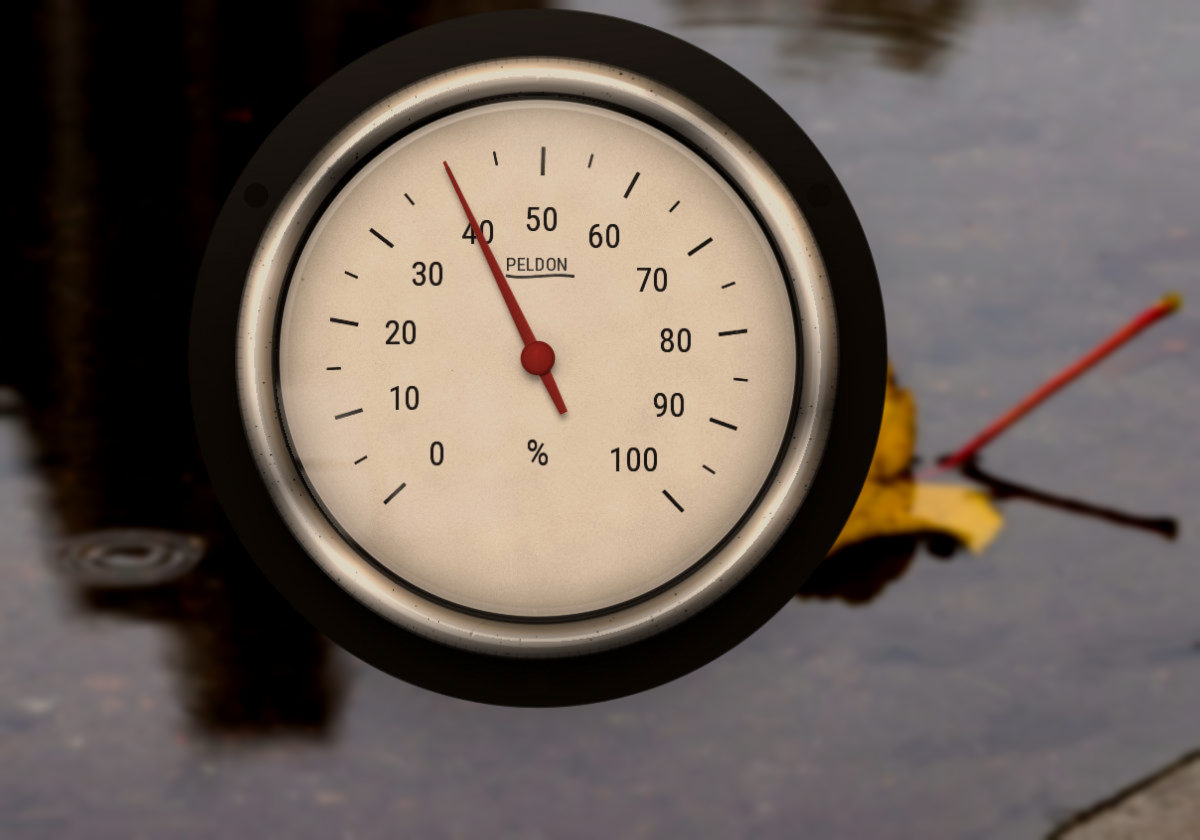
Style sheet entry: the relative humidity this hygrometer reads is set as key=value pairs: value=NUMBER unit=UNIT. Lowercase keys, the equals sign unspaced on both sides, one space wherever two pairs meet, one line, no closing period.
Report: value=40 unit=%
